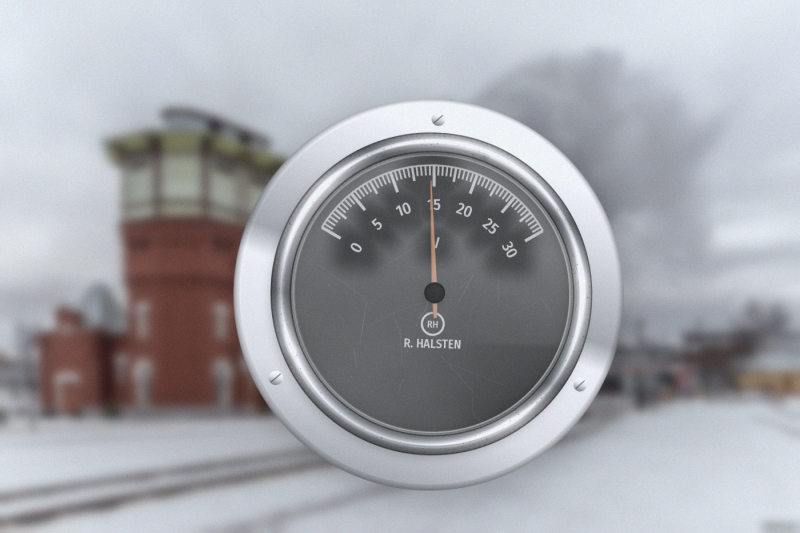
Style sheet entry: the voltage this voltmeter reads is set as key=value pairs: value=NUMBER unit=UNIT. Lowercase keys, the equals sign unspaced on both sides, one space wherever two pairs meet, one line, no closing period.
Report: value=14.5 unit=V
